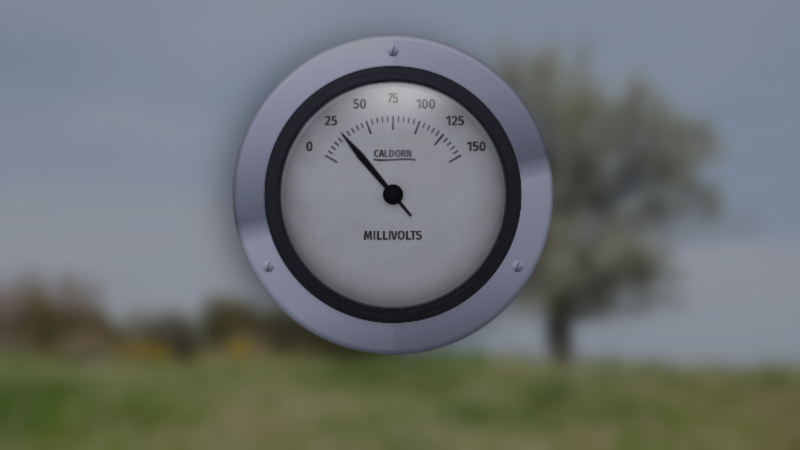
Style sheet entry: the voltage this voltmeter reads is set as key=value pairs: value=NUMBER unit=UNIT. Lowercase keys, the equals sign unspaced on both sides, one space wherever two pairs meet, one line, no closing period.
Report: value=25 unit=mV
